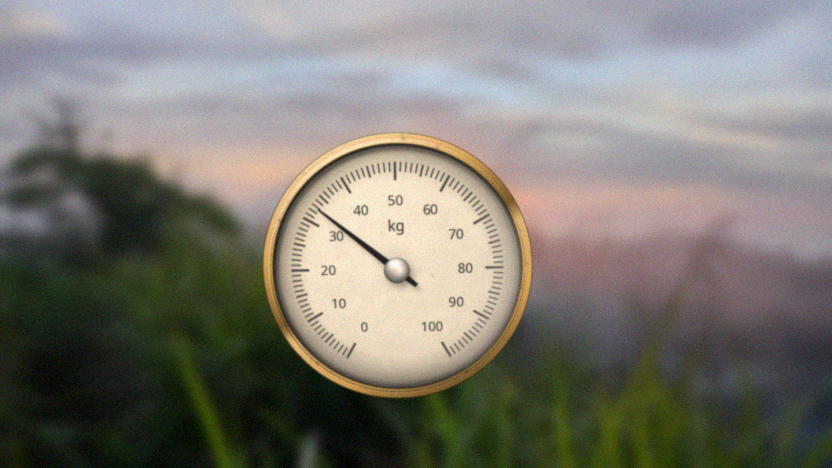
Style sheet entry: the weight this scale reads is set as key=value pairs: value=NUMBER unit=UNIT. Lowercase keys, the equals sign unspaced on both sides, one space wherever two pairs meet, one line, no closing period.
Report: value=33 unit=kg
